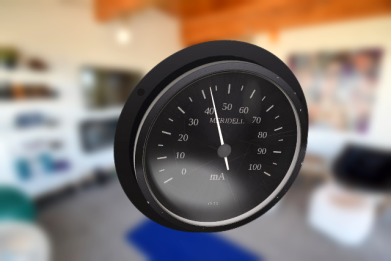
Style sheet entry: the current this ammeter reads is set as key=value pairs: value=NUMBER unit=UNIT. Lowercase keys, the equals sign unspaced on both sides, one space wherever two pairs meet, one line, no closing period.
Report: value=42.5 unit=mA
